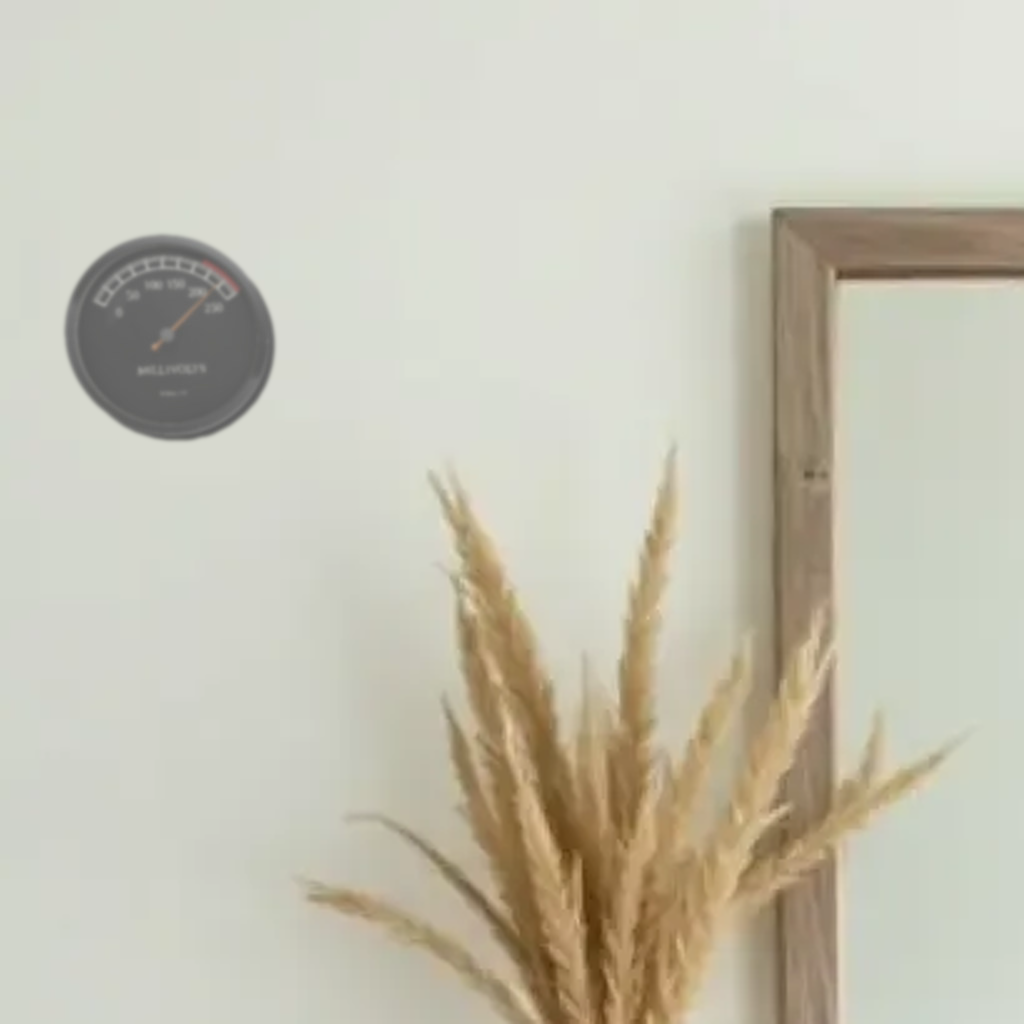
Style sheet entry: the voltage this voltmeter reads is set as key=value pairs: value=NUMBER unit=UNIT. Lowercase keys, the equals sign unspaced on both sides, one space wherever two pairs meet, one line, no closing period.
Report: value=225 unit=mV
